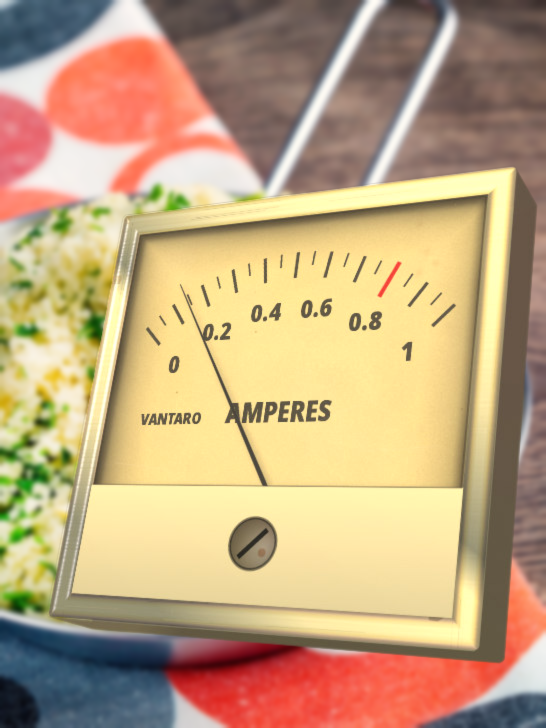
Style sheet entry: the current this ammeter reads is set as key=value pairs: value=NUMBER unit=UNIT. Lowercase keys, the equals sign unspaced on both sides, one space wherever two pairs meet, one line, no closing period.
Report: value=0.15 unit=A
